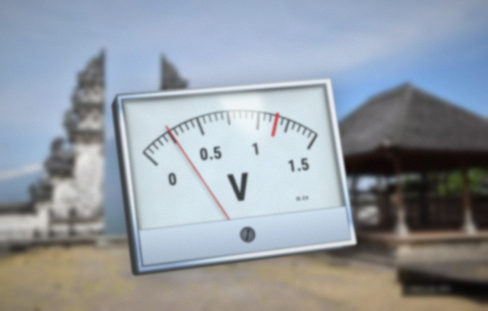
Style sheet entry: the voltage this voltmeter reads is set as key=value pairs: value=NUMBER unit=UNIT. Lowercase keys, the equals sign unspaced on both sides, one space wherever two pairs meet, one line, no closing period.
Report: value=0.25 unit=V
